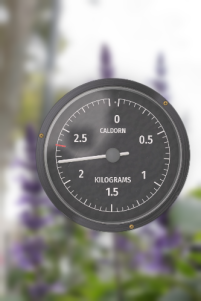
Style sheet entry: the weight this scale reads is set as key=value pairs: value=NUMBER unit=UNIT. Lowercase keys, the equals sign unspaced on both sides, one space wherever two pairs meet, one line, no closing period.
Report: value=2.2 unit=kg
